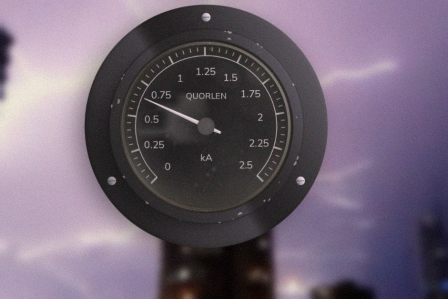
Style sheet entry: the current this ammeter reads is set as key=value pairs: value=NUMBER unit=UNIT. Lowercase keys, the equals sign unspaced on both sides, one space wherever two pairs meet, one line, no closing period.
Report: value=0.65 unit=kA
